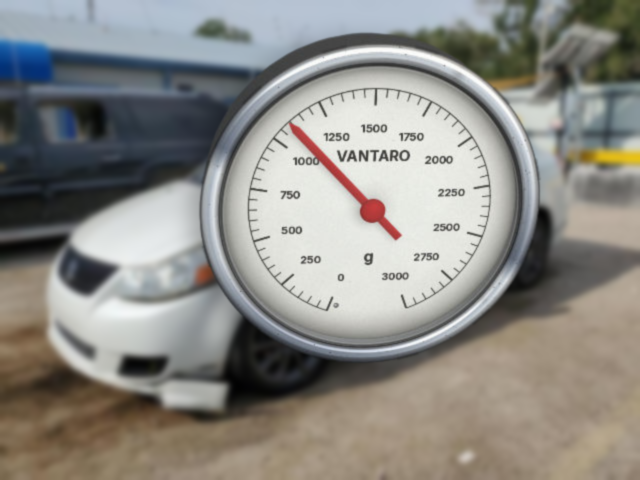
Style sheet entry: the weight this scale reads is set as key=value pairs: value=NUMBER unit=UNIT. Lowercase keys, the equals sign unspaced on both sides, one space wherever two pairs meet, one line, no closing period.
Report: value=1100 unit=g
